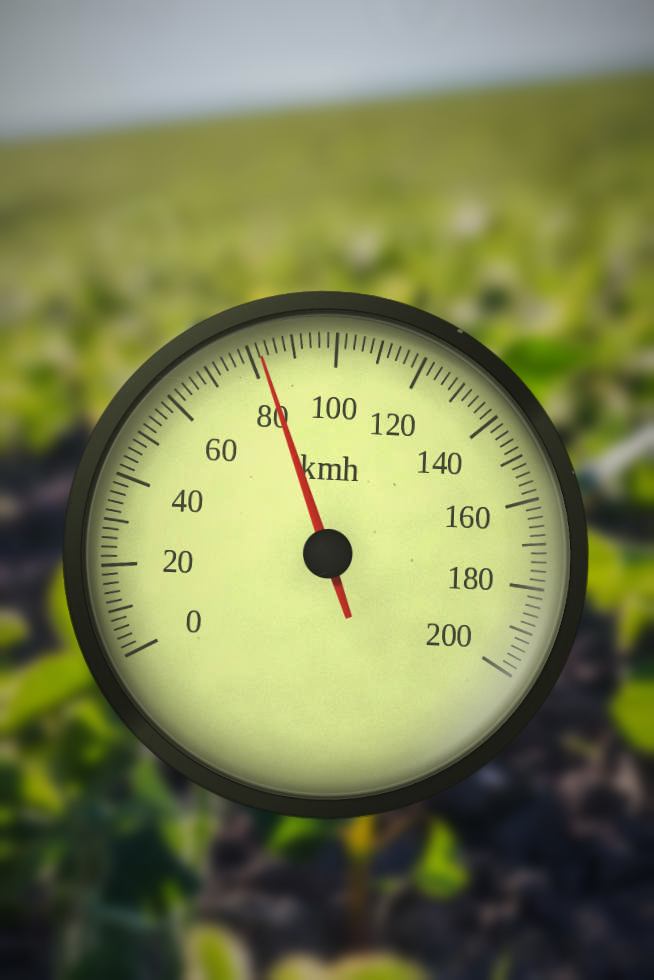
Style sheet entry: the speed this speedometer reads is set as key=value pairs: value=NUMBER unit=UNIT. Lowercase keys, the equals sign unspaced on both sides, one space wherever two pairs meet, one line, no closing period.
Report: value=82 unit=km/h
